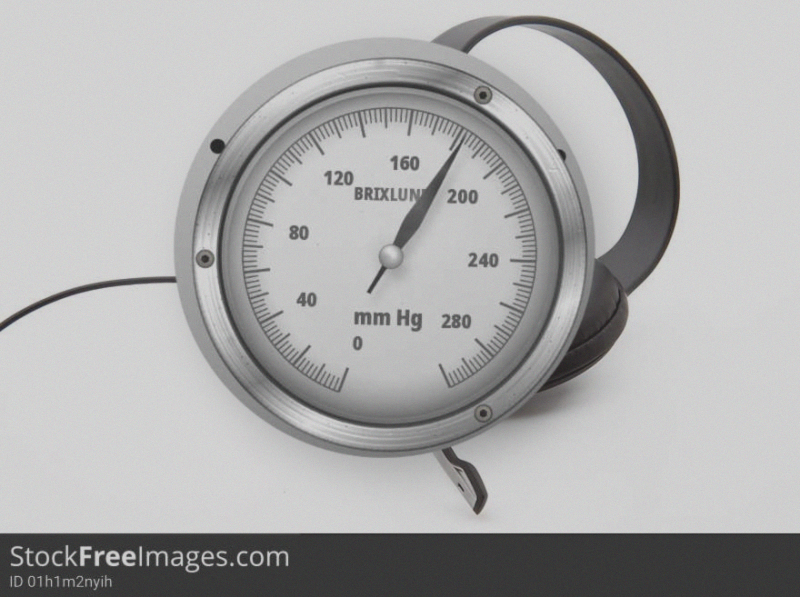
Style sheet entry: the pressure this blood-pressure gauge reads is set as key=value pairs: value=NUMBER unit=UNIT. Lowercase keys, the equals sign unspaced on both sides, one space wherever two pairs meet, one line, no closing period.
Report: value=182 unit=mmHg
